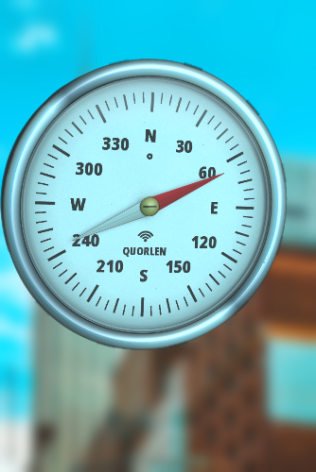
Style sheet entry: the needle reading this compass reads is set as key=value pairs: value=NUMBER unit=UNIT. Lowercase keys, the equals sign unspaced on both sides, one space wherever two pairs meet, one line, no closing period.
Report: value=65 unit=°
